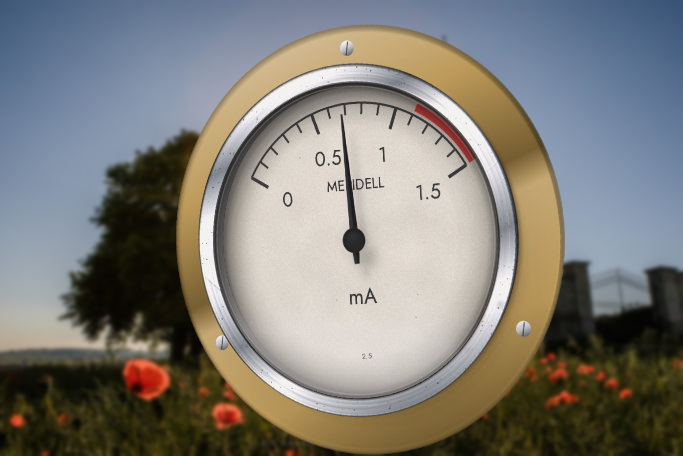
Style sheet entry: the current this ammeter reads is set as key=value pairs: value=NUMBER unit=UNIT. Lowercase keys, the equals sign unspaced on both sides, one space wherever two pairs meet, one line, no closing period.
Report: value=0.7 unit=mA
